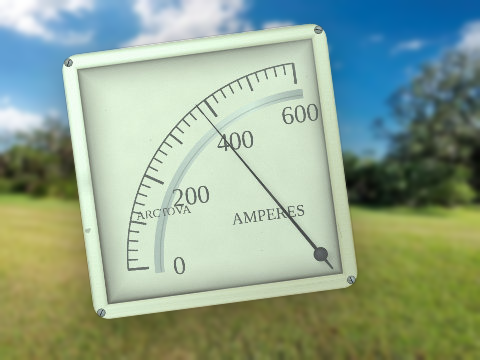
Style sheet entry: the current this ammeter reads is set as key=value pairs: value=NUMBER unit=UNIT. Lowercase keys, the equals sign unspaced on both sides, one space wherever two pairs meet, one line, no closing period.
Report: value=380 unit=A
